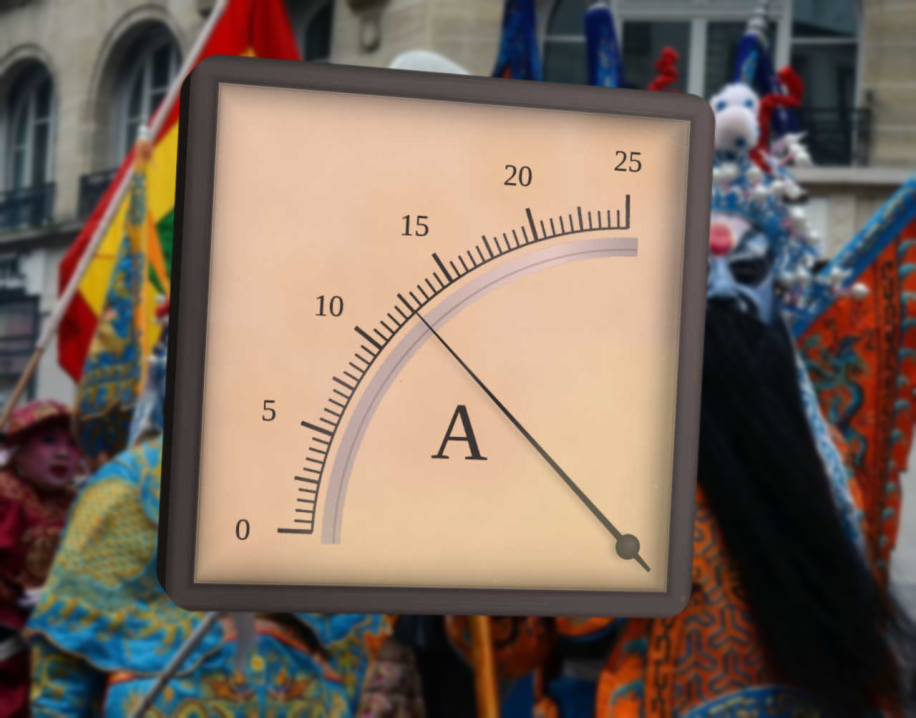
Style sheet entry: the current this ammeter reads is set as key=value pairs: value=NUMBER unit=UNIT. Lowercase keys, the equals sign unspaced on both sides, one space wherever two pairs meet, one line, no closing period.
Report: value=12.5 unit=A
